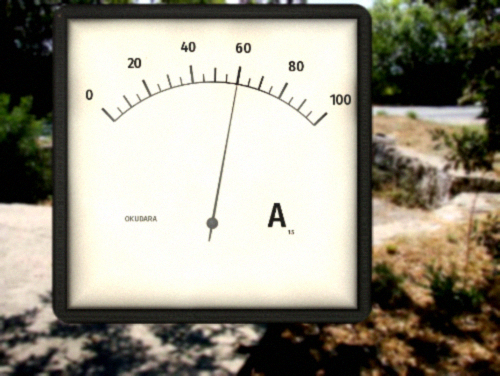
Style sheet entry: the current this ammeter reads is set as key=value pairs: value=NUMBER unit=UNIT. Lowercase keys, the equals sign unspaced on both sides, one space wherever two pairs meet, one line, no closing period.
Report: value=60 unit=A
